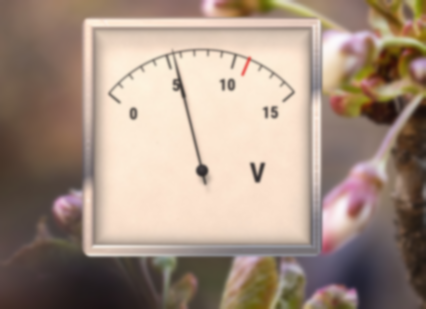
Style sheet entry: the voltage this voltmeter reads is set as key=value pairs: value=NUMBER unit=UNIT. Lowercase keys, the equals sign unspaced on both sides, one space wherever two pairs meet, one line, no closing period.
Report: value=5.5 unit=V
